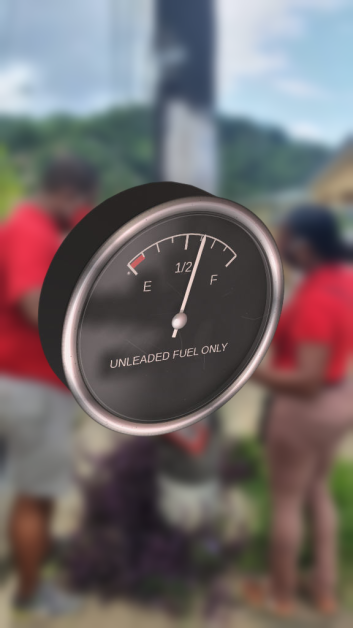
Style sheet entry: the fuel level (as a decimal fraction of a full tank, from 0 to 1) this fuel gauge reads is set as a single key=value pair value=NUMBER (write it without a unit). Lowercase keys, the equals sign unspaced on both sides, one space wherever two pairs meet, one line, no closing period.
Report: value=0.625
